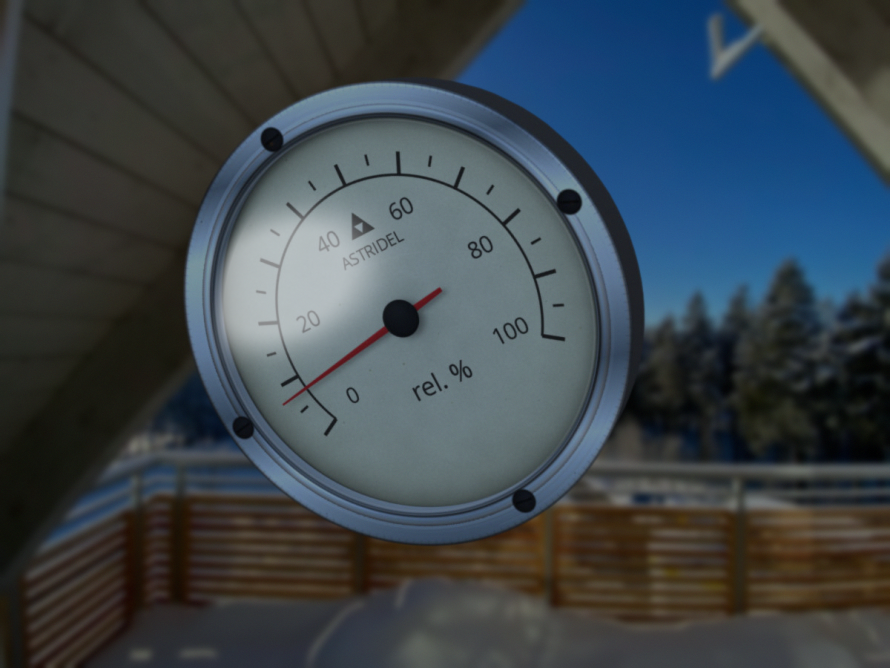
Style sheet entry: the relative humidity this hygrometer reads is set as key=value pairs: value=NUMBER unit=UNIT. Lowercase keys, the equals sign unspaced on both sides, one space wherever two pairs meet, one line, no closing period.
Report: value=7.5 unit=%
